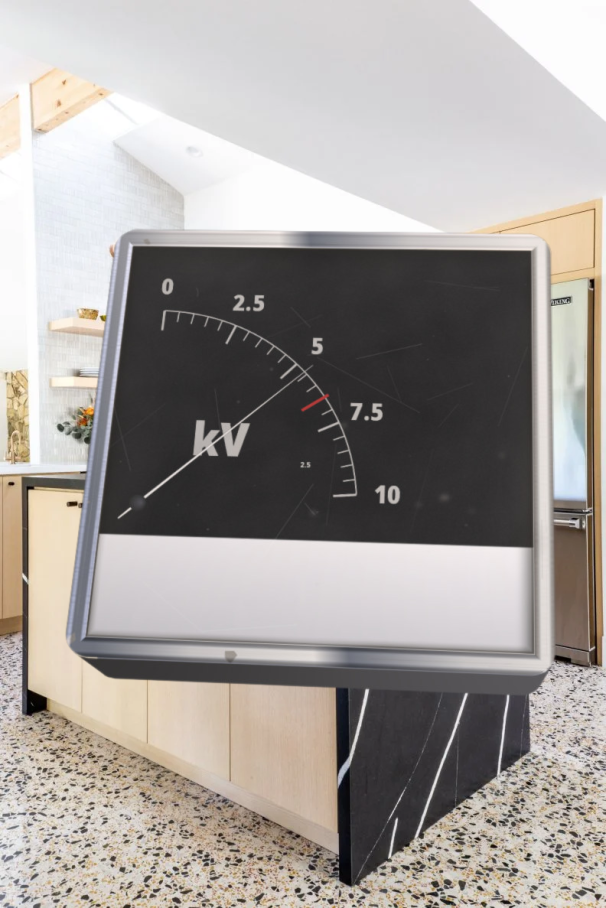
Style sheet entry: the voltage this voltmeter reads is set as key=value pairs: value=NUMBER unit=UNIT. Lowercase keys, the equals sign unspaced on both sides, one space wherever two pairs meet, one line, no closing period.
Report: value=5.5 unit=kV
